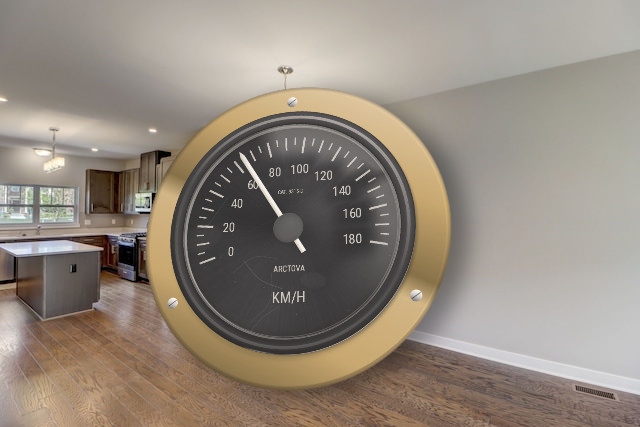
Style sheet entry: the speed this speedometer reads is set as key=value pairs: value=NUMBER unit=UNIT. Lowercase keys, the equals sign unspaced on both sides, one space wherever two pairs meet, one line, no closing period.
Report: value=65 unit=km/h
